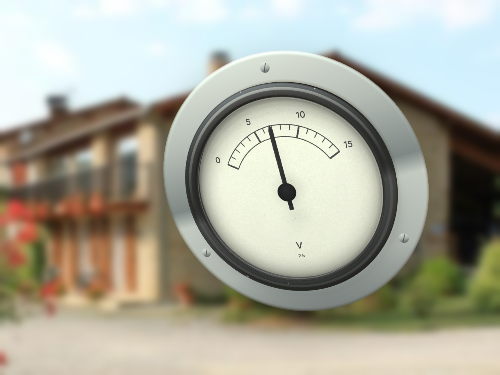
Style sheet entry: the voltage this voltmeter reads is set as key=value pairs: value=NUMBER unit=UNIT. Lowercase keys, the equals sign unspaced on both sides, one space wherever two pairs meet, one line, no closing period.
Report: value=7 unit=V
